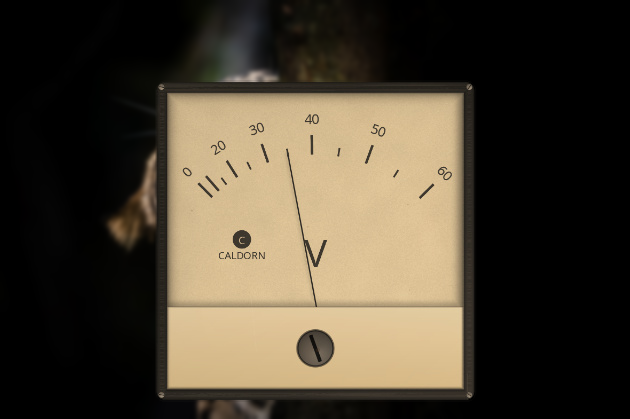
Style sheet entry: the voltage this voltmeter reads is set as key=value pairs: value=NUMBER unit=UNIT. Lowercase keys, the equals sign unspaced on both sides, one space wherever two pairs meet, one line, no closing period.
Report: value=35 unit=V
